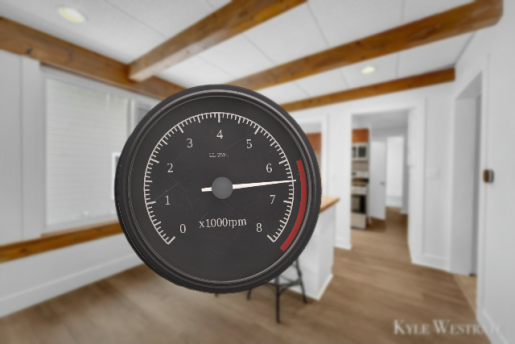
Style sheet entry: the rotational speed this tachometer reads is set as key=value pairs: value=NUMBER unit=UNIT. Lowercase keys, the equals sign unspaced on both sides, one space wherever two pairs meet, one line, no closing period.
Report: value=6500 unit=rpm
